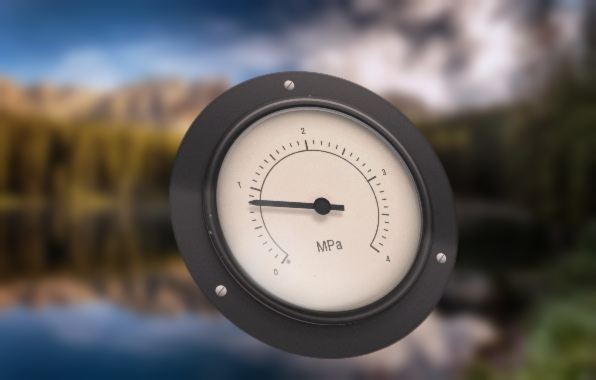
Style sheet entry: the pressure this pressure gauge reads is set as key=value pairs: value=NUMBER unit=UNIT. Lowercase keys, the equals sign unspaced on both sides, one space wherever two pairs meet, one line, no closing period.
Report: value=0.8 unit=MPa
